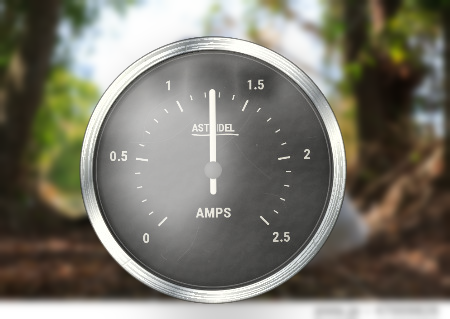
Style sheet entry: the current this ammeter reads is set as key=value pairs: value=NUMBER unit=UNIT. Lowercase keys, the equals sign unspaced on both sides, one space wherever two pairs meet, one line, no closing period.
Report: value=1.25 unit=A
